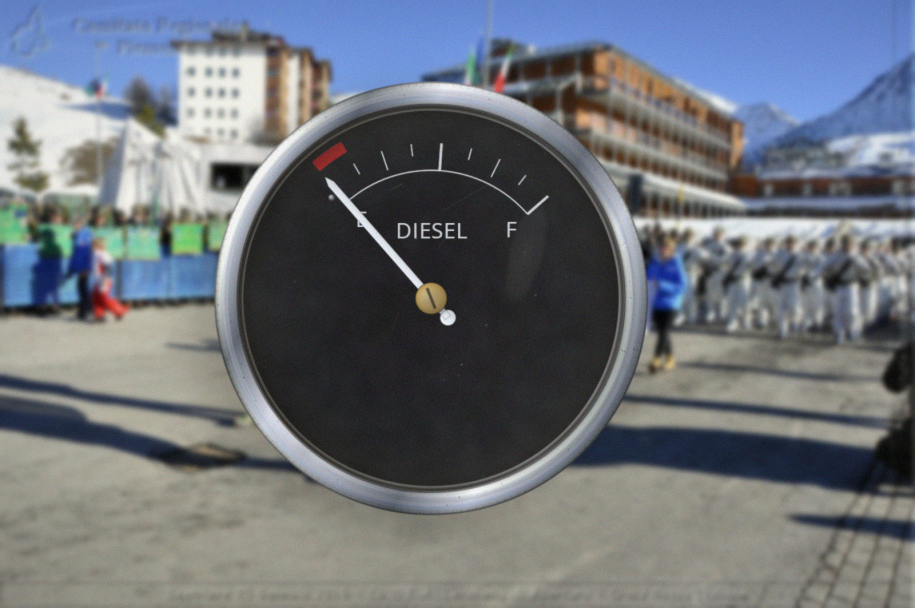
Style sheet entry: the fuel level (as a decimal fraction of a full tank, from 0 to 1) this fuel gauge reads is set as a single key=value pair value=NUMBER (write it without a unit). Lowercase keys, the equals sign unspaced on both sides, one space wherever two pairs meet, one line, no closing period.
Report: value=0
